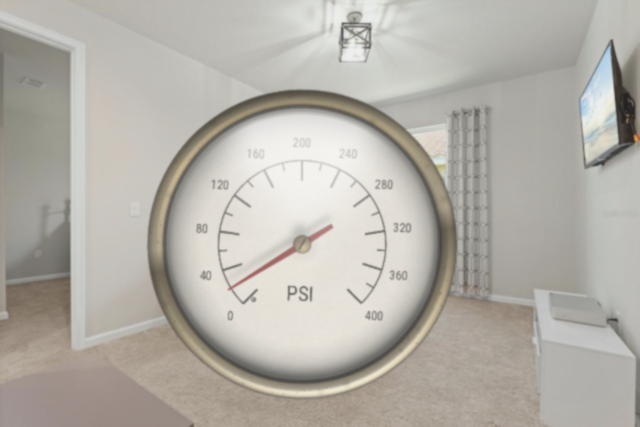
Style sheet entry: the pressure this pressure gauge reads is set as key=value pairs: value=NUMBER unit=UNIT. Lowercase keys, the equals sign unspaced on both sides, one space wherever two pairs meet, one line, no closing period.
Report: value=20 unit=psi
